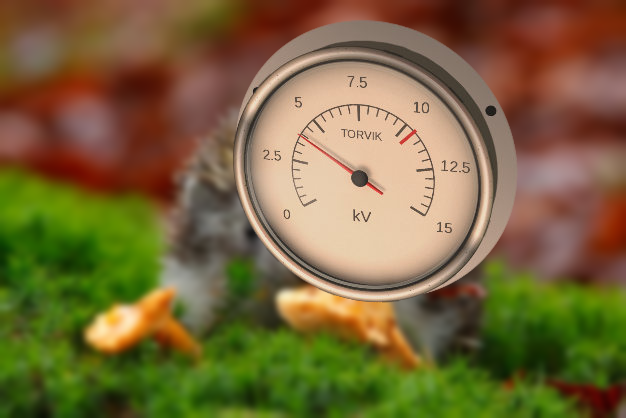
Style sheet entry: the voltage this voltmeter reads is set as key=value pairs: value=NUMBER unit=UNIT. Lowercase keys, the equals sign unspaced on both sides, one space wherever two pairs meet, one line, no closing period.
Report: value=4 unit=kV
